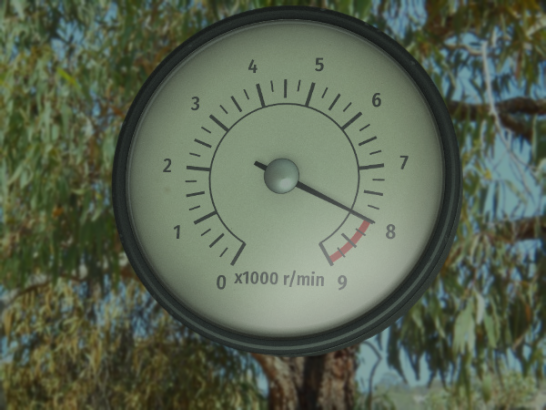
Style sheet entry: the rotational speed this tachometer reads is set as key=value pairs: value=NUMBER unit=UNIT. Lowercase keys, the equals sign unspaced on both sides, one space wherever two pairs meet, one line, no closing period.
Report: value=8000 unit=rpm
